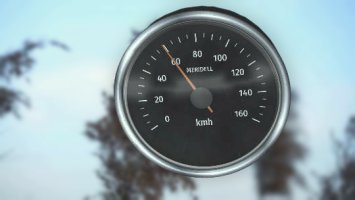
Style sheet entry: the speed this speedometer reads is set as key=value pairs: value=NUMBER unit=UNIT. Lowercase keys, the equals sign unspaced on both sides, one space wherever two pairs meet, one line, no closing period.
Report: value=60 unit=km/h
